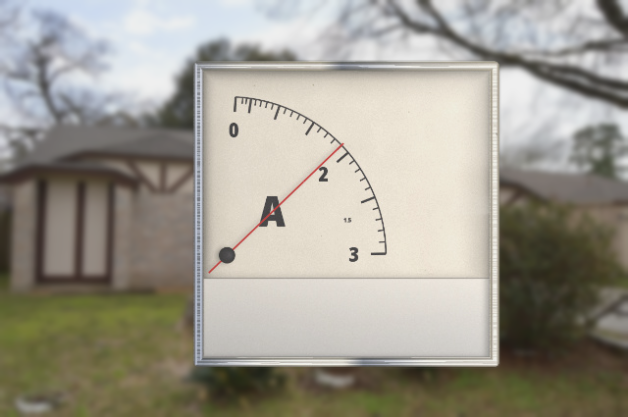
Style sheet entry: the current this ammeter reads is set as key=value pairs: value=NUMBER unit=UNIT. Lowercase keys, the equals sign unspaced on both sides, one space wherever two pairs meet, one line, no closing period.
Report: value=1.9 unit=A
